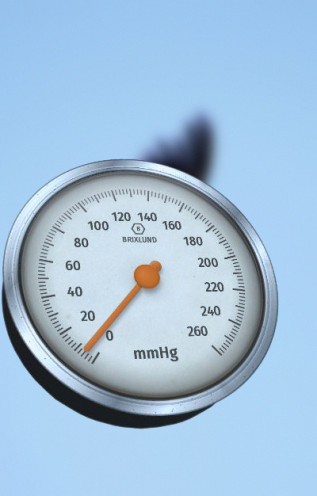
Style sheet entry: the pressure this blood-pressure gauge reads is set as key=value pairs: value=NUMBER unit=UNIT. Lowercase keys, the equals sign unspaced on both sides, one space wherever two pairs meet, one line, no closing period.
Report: value=6 unit=mmHg
